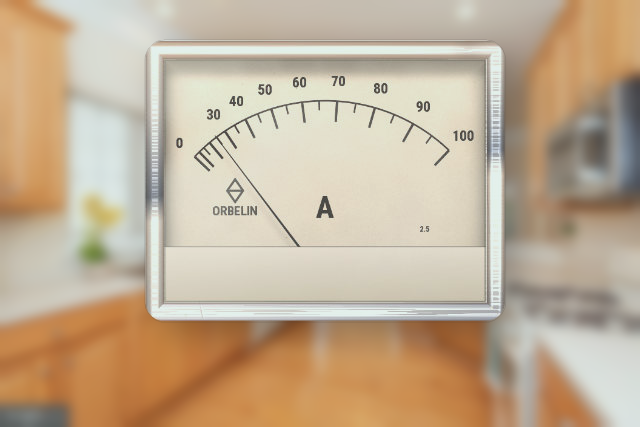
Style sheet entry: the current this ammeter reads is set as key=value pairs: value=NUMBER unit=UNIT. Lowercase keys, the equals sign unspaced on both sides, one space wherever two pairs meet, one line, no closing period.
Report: value=25 unit=A
